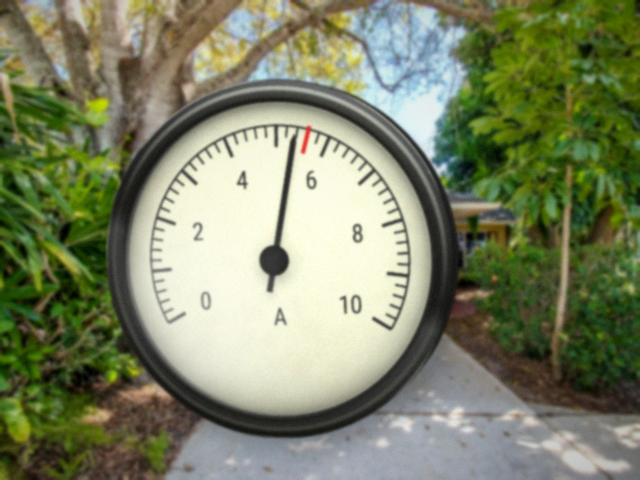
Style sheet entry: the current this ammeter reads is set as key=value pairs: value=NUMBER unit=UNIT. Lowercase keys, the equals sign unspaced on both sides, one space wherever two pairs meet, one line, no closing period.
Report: value=5.4 unit=A
